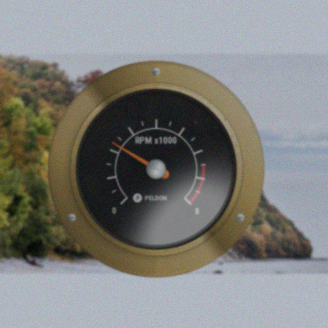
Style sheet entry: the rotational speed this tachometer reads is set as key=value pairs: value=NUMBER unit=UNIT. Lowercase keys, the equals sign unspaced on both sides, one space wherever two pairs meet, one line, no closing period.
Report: value=2250 unit=rpm
